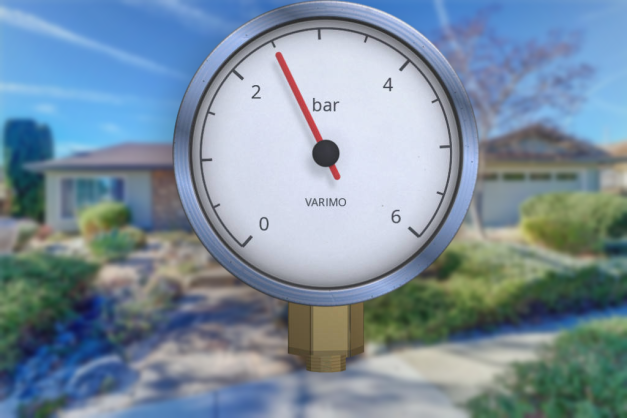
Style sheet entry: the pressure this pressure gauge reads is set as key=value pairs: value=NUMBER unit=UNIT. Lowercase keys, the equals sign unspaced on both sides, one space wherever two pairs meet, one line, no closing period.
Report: value=2.5 unit=bar
